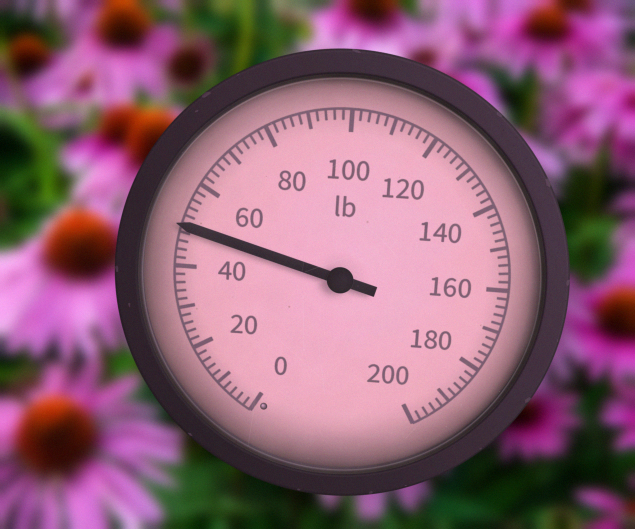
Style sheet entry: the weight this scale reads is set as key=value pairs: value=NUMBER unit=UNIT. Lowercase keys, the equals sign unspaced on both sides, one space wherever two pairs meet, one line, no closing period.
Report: value=50 unit=lb
